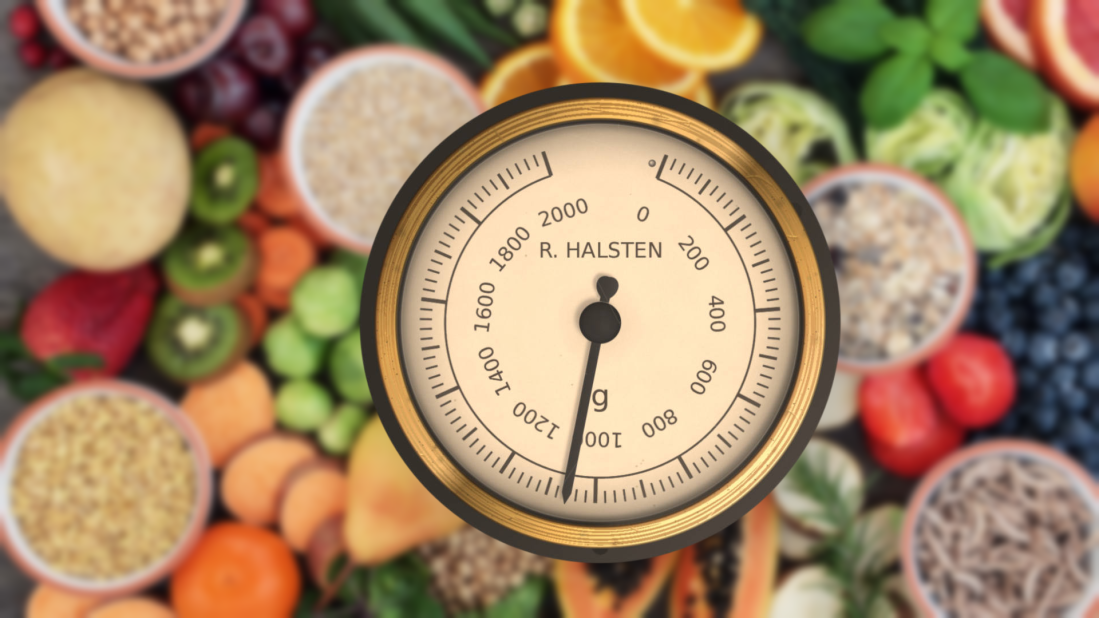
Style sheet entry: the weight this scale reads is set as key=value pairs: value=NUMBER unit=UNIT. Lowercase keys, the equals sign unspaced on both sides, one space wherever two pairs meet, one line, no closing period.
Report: value=1060 unit=g
